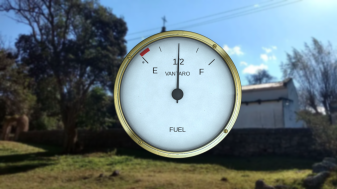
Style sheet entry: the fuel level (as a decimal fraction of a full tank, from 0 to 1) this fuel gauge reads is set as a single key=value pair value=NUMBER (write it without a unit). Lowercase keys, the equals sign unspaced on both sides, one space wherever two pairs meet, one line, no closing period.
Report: value=0.5
